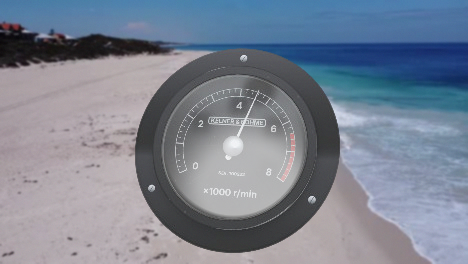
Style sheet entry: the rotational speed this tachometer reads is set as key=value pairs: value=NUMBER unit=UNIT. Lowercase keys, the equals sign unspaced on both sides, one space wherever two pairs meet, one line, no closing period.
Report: value=4600 unit=rpm
